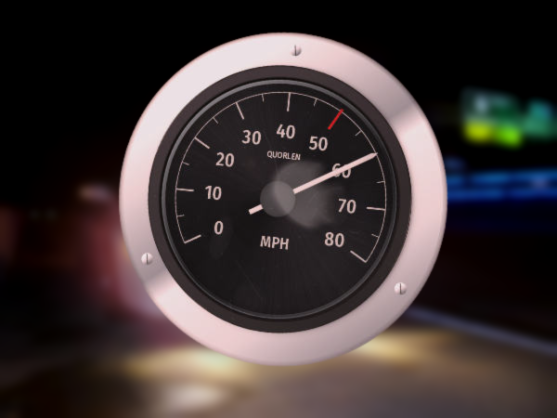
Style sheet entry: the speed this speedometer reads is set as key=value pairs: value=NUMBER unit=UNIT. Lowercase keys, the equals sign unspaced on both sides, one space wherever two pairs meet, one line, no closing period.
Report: value=60 unit=mph
